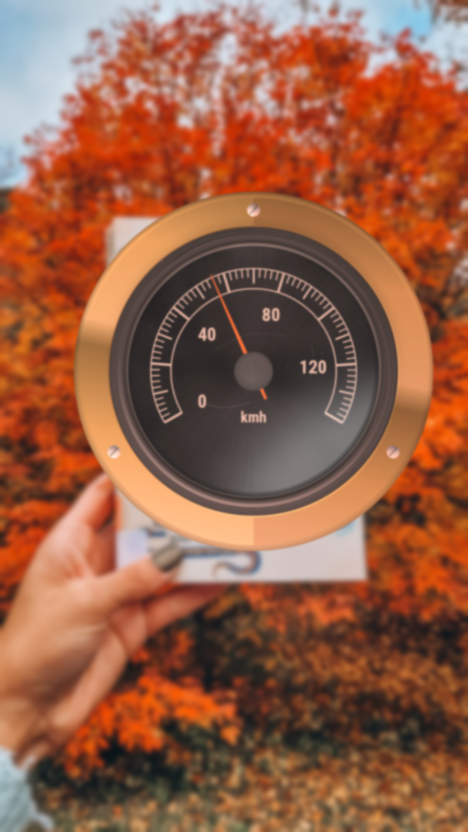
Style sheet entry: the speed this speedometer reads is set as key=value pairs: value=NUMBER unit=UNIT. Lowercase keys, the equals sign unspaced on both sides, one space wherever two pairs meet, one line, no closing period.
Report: value=56 unit=km/h
